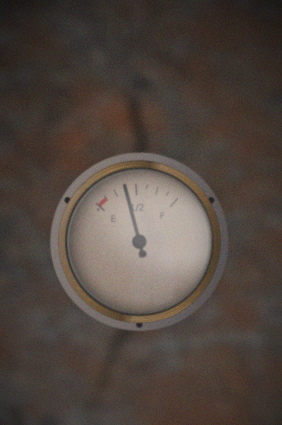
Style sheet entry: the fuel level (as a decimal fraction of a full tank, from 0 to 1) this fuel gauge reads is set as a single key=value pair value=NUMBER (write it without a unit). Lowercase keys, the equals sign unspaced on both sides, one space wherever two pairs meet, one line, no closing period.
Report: value=0.375
